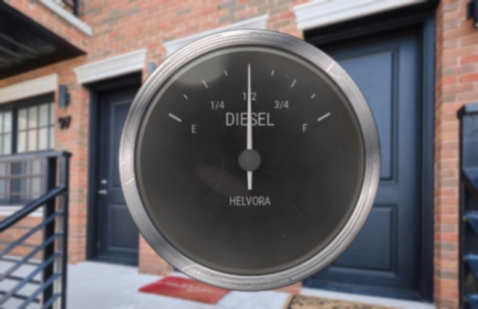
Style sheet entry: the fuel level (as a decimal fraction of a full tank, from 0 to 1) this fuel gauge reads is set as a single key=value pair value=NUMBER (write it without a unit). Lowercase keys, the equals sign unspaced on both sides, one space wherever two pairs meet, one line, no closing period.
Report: value=0.5
